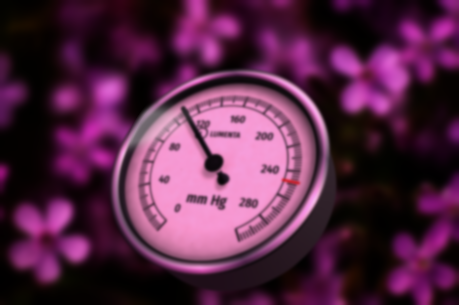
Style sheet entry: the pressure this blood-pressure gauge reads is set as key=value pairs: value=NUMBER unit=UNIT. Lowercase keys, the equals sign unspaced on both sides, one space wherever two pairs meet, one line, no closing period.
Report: value=110 unit=mmHg
